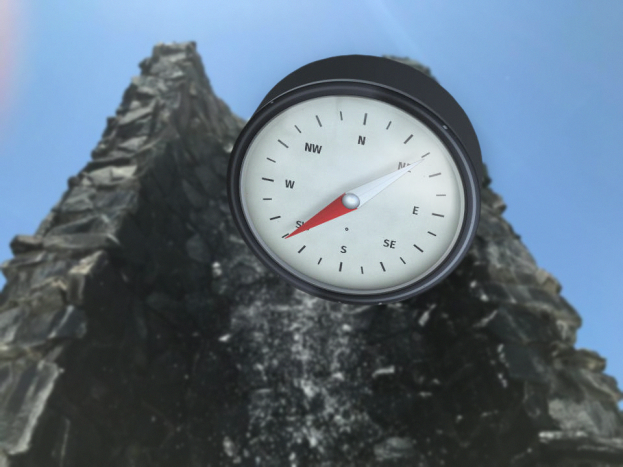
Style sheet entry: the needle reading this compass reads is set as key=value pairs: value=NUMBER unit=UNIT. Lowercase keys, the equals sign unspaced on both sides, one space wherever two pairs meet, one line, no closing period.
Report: value=225 unit=°
